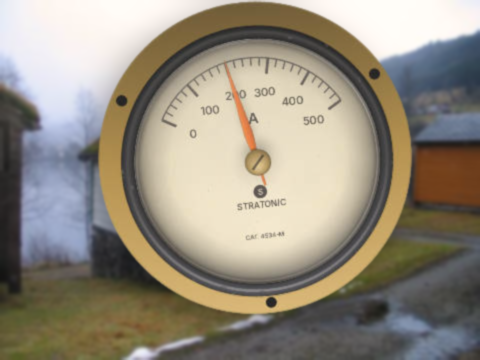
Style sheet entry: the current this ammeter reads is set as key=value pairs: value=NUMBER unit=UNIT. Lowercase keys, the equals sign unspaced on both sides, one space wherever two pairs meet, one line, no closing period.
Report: value=200 unit=A
